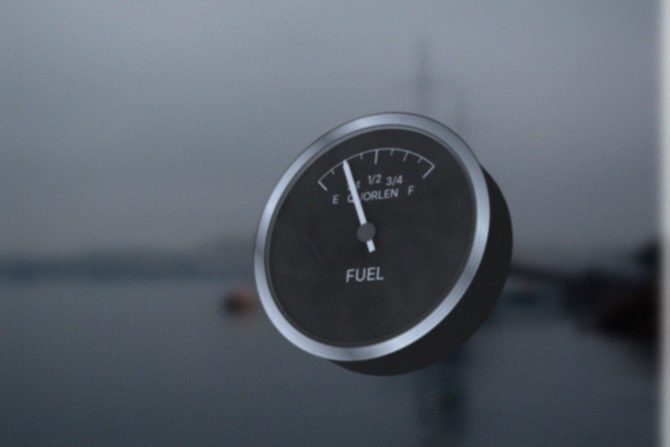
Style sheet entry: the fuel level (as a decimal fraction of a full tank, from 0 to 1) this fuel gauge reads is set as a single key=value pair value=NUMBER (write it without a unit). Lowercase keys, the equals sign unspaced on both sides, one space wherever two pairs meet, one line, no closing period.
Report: value=0.25
